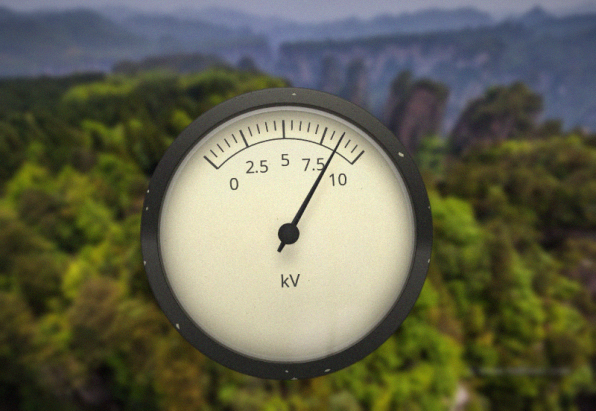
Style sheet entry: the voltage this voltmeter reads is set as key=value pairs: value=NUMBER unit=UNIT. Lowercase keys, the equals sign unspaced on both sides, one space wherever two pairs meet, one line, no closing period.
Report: value=8.5 unit=kV
